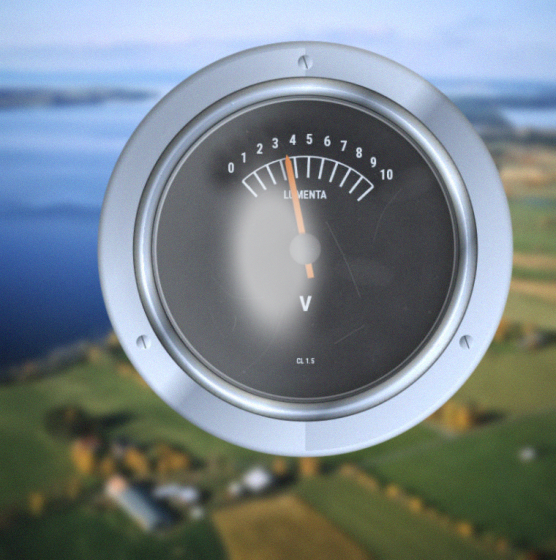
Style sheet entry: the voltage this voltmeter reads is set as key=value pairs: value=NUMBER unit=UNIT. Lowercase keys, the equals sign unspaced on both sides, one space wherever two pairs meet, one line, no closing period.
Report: value=3.5 unit=V
